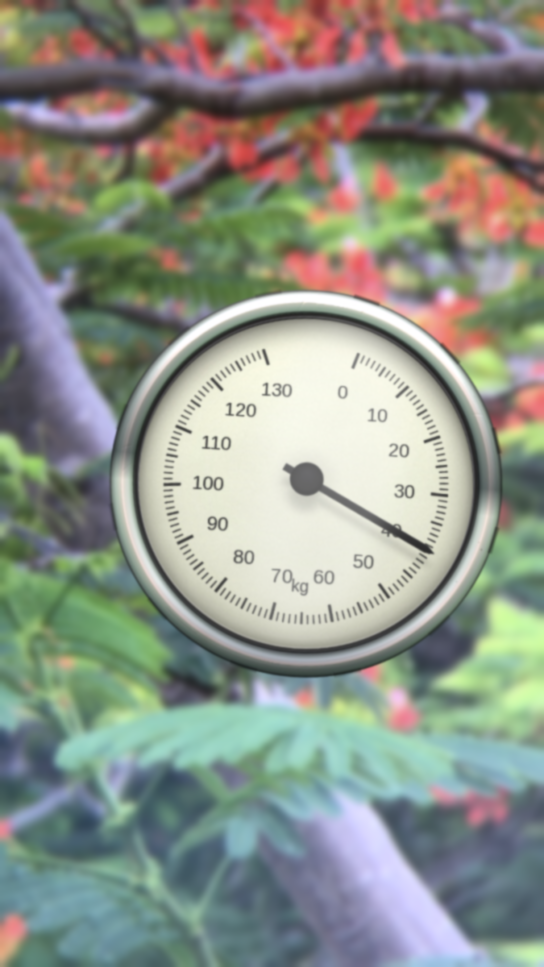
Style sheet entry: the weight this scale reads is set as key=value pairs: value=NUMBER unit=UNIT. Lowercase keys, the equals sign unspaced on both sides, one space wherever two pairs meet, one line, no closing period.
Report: value=40 unit=kg
